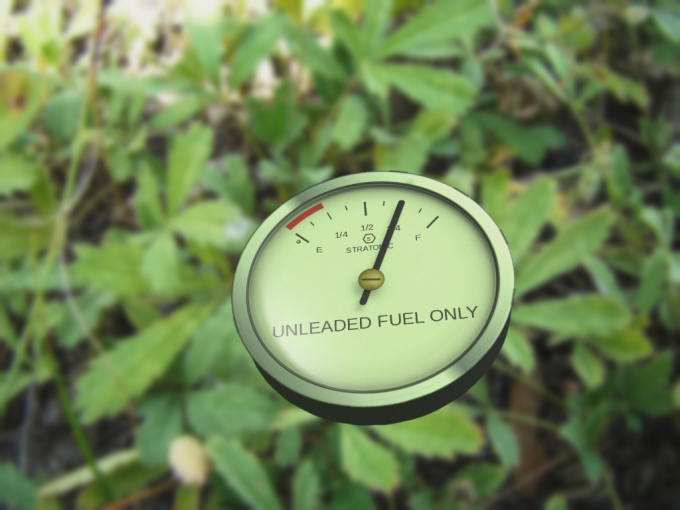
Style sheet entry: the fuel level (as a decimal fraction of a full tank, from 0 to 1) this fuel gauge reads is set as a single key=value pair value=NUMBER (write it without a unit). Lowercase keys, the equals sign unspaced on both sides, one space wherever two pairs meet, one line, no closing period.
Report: value=0.75
